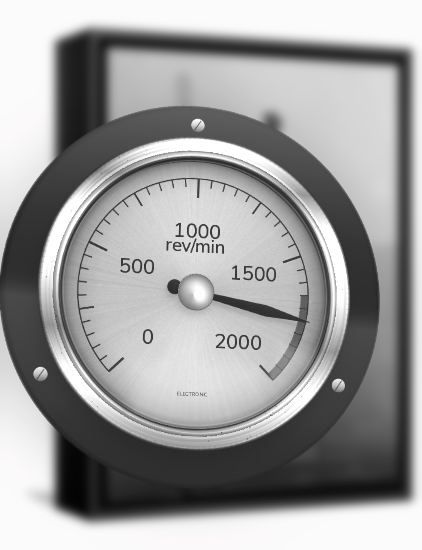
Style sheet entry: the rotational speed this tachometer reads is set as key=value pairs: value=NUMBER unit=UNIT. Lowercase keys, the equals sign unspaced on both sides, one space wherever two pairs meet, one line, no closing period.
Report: value=1750 unit=rpm
